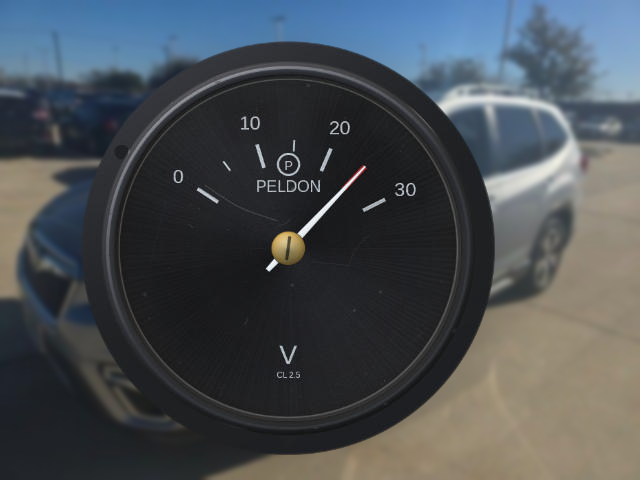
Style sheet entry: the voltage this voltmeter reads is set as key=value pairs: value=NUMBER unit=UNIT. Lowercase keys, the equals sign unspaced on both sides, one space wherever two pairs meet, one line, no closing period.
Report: value=25 unit=V
